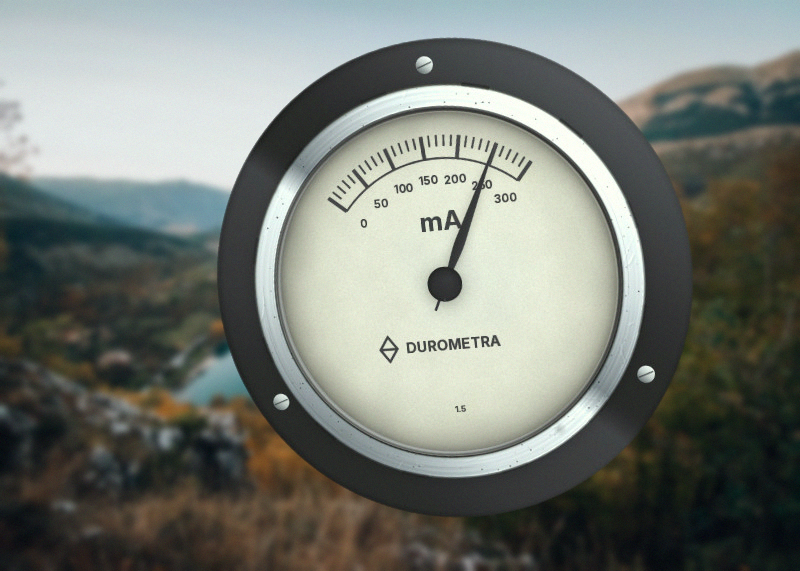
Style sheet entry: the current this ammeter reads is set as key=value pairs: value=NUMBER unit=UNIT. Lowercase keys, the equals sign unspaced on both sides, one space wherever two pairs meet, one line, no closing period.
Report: value=250 unit=mA
